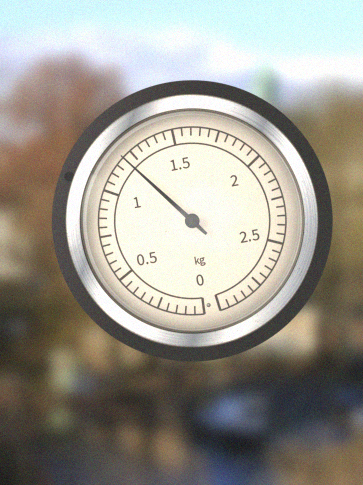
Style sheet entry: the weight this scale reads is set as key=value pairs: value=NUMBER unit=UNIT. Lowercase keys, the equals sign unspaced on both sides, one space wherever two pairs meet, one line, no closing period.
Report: value=1.2 unit=kg
